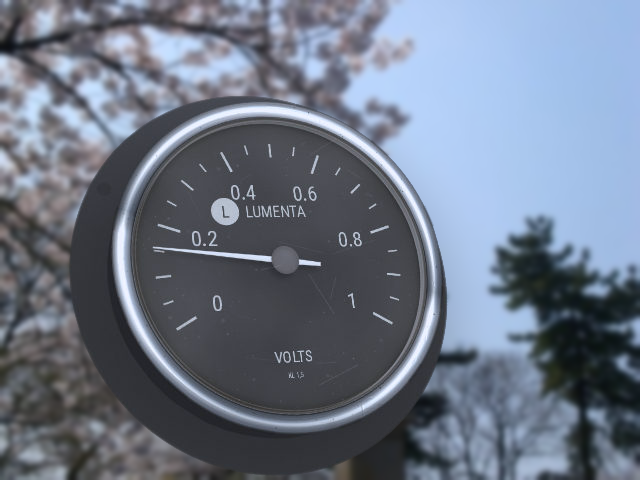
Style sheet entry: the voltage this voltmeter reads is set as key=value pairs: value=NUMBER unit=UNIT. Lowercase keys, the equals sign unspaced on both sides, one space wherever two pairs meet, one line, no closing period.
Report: value=0.15 unit=V
